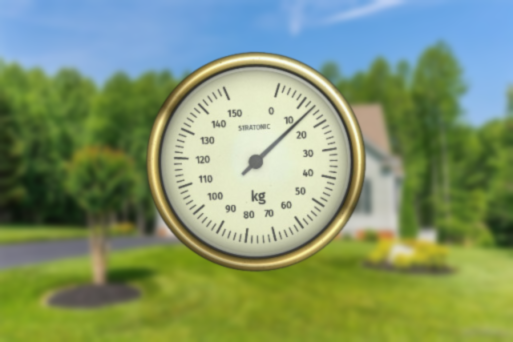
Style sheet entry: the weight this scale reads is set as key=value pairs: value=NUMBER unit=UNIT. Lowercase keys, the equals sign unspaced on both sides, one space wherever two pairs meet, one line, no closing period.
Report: value=14 unit=kg
